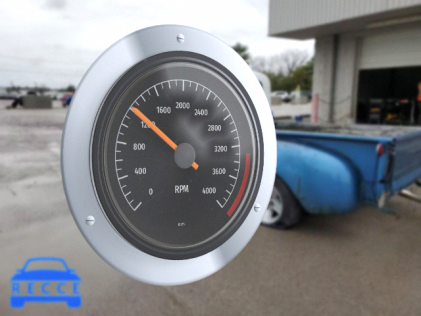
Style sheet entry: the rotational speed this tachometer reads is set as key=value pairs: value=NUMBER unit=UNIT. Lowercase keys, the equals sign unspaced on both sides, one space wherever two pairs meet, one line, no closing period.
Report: value=1200 unit=rpm
